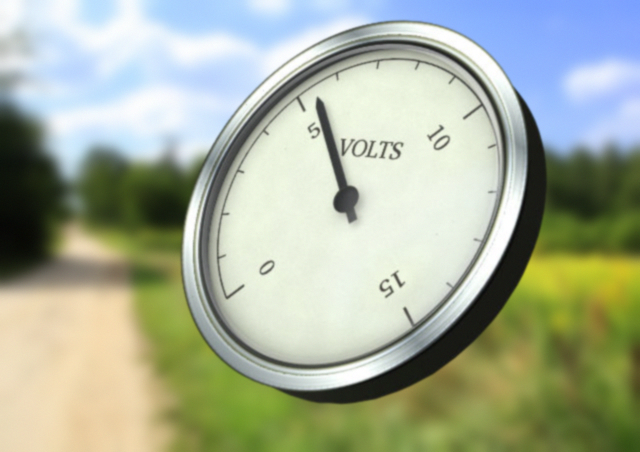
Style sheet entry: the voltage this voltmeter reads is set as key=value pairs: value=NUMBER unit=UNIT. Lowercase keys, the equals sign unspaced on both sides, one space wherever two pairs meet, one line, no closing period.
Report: value=5.5 unit=V
